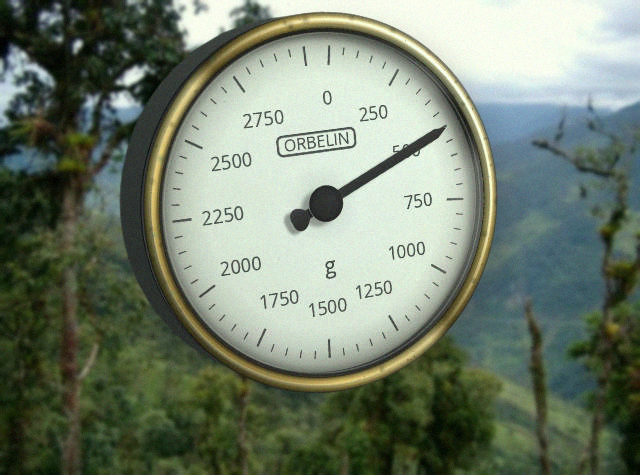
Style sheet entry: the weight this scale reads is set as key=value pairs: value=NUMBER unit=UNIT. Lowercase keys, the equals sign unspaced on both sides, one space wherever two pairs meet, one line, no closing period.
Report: value=500 unit=g
